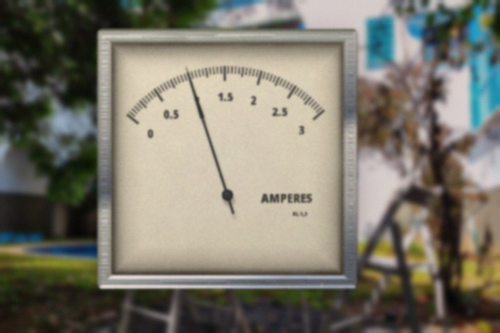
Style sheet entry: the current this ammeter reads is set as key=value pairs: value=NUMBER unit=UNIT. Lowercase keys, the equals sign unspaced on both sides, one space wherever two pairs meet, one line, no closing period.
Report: value=1 unit=A
